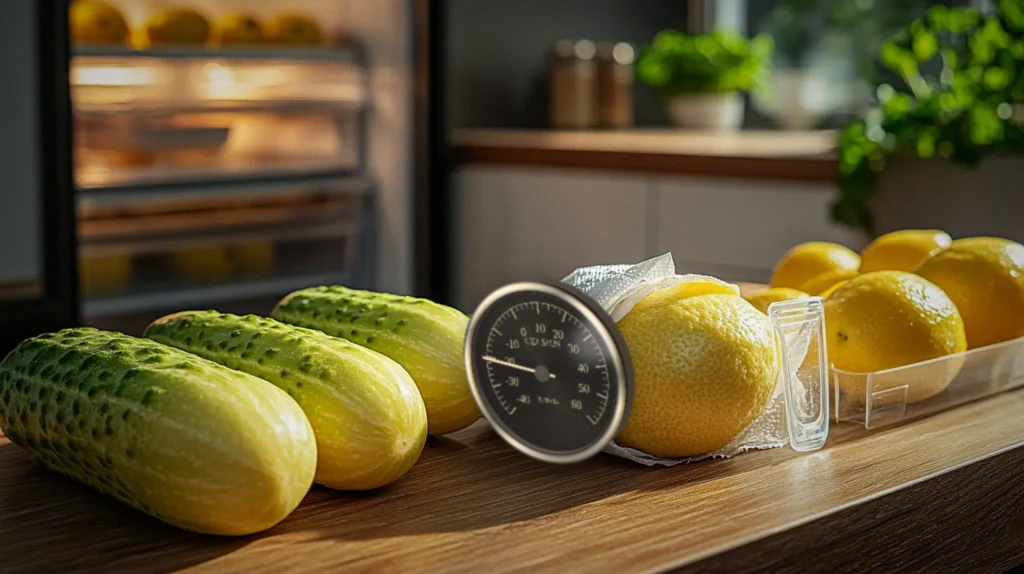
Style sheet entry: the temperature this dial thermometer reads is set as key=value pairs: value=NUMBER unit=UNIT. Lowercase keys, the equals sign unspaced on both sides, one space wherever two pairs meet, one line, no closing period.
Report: value=-20 unit=°C
